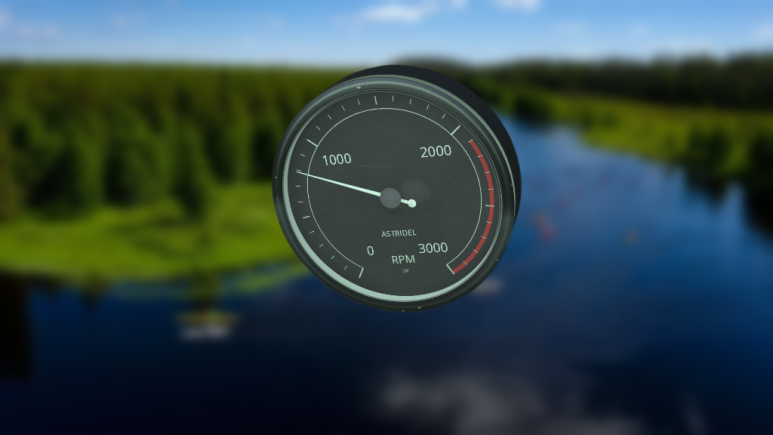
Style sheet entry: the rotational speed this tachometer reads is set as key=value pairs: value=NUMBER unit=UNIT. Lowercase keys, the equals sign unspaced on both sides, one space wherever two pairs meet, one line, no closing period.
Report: value=800 unit=rpm
